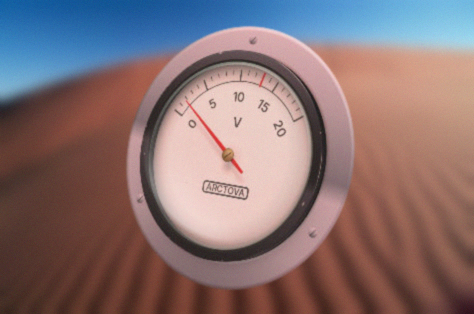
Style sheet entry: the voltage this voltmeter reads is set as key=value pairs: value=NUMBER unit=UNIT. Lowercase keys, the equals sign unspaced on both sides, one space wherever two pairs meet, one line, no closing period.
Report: value=2 unit=V
